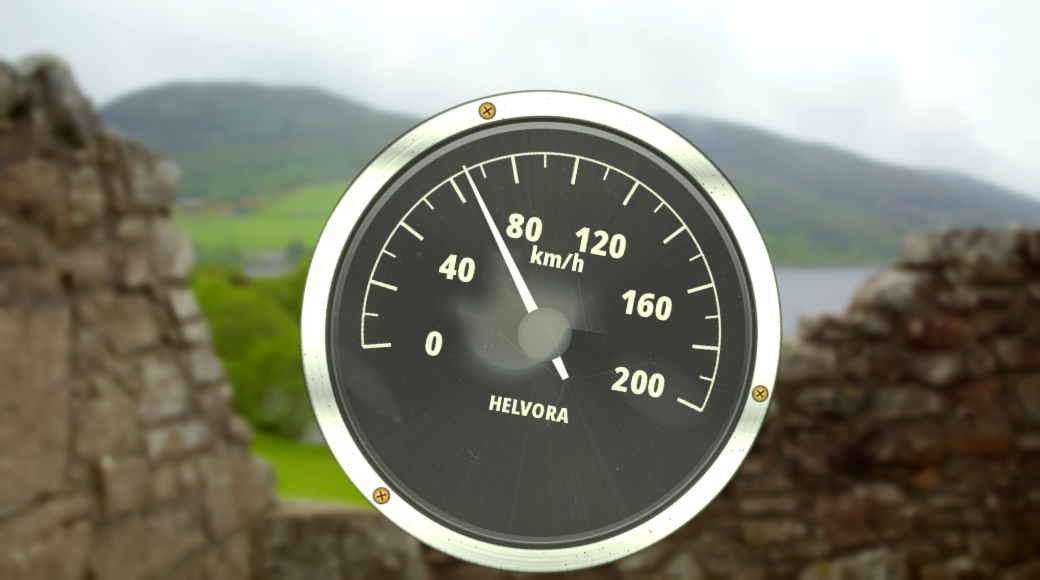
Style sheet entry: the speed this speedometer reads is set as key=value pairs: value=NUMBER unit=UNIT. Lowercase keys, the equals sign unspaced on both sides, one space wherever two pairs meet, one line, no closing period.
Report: value=65 unit=km/h
